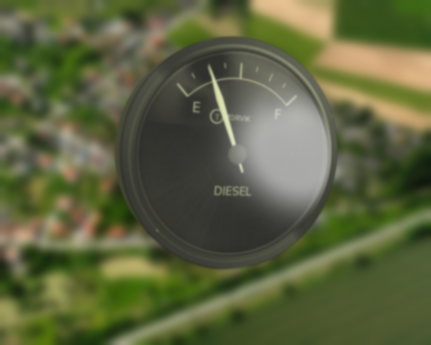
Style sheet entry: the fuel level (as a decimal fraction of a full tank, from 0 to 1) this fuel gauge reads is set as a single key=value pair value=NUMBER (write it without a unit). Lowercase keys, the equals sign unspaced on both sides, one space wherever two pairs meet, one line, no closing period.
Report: value=0.25
